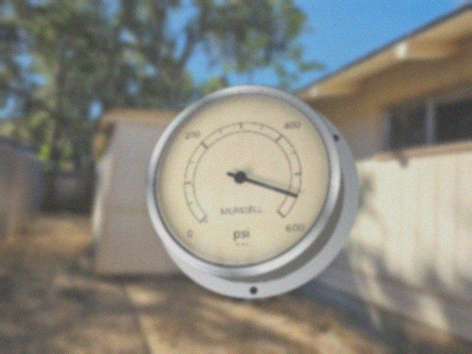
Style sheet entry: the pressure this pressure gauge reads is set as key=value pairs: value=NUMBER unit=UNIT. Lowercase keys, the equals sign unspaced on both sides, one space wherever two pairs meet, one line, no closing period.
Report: value=550 unit=psi
